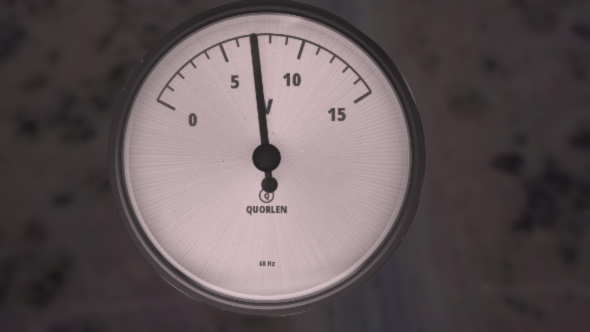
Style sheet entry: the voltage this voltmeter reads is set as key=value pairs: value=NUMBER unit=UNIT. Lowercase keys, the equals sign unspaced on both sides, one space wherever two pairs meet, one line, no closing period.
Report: value=7 unit=V
